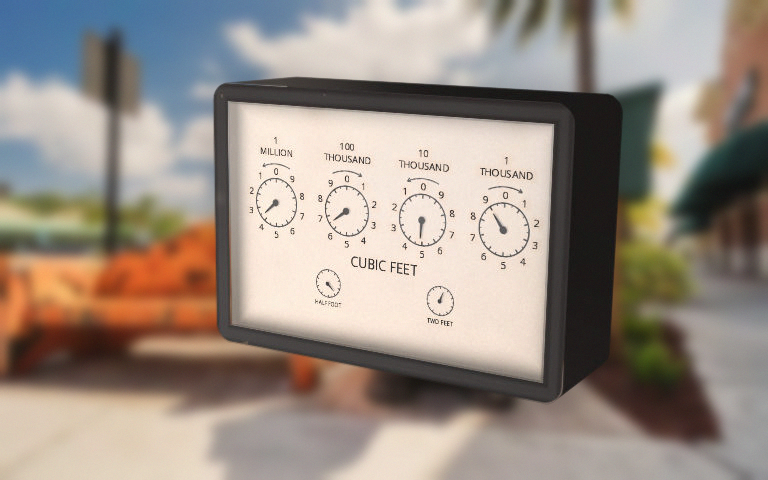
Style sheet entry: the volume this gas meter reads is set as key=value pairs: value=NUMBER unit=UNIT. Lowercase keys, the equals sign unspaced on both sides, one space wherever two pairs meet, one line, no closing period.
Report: value=364900 unit=ft³
